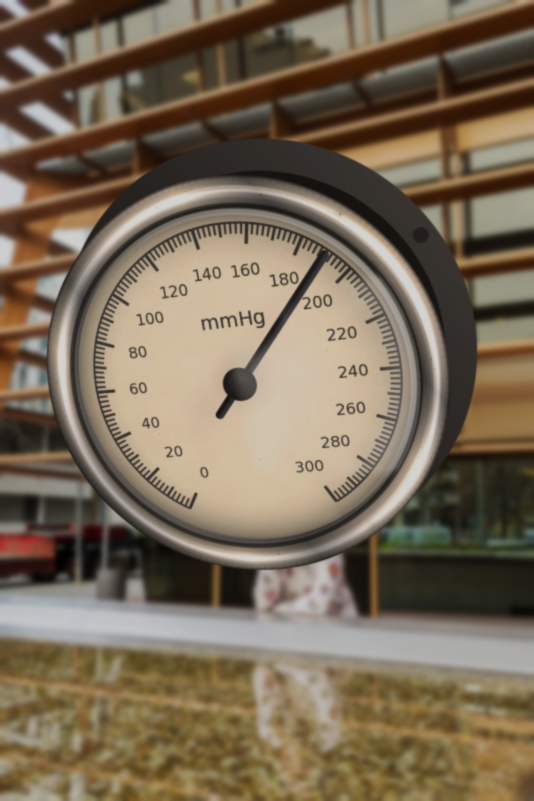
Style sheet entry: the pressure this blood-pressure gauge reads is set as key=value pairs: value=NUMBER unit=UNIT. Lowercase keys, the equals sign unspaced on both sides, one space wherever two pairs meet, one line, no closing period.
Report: value=190 unit=mmHg
